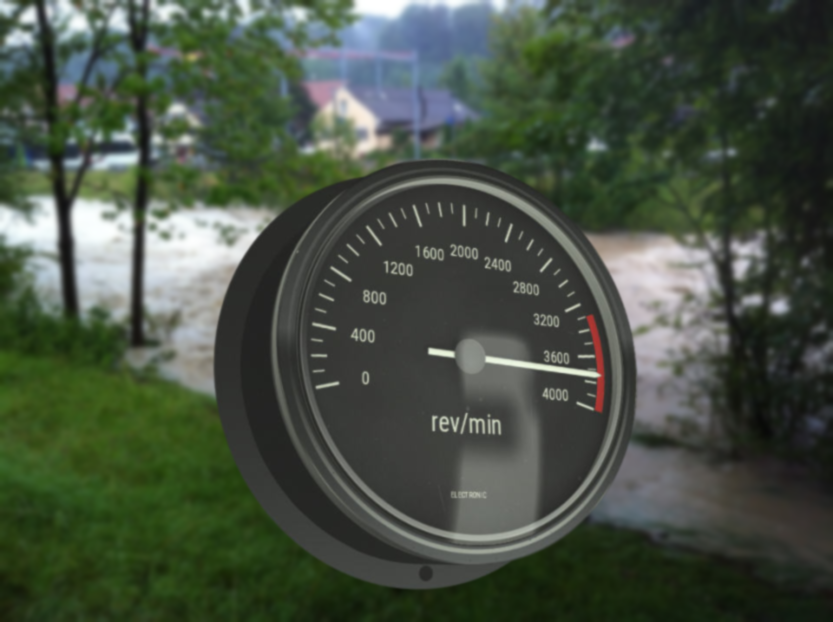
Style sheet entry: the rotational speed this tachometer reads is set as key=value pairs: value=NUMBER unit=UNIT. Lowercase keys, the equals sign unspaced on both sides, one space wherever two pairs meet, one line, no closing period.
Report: value=3750 unit=rpm
